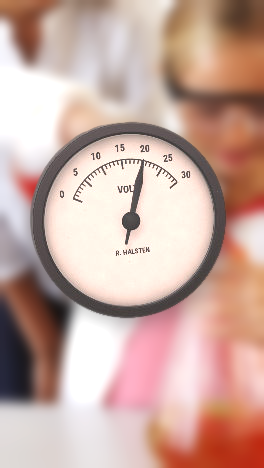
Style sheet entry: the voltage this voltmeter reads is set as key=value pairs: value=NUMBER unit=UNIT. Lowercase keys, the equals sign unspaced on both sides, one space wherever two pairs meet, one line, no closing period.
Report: value=20 unit=V
